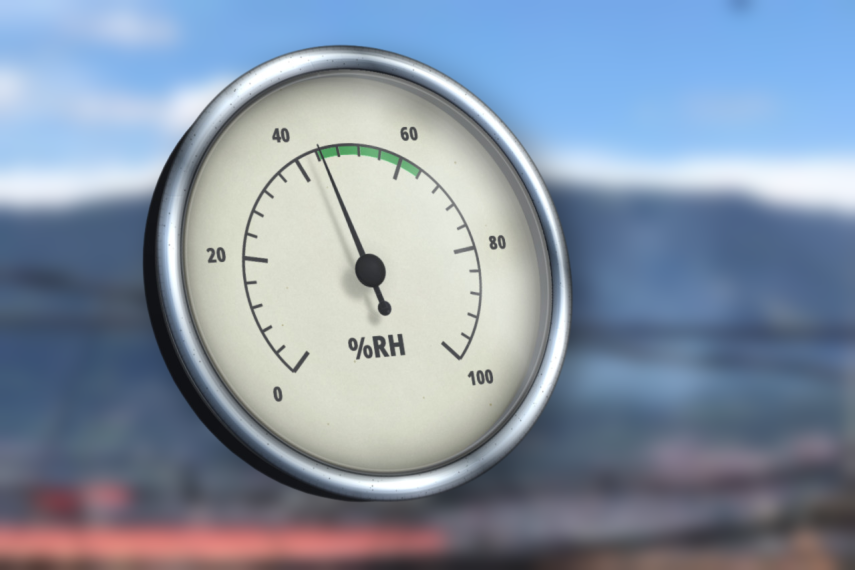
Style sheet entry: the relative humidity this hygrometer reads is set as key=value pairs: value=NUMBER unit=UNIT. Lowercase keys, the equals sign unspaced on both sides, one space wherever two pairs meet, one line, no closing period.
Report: value=44 unit=%
